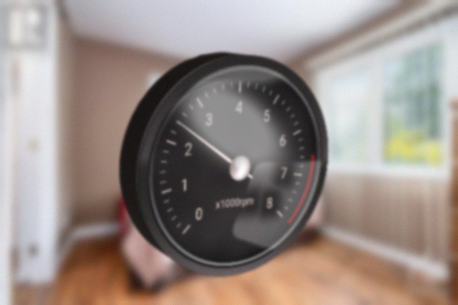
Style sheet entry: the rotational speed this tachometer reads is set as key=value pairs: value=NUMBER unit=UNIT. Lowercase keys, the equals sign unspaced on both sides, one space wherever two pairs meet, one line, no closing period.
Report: value=2400 unit=rpm
